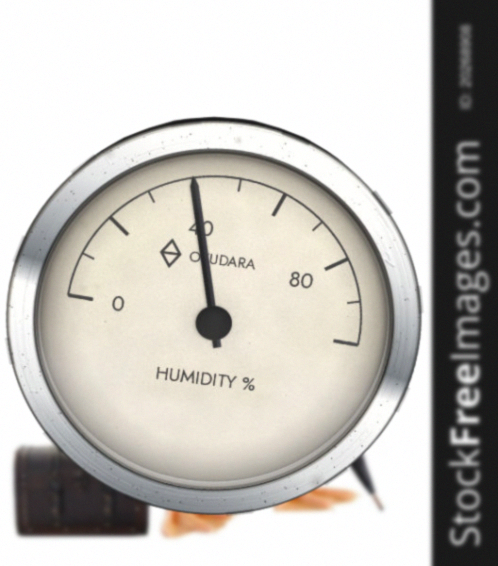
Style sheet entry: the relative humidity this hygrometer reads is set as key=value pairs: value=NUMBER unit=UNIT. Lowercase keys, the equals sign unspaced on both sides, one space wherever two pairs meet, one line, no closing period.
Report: value=40 unit=%
